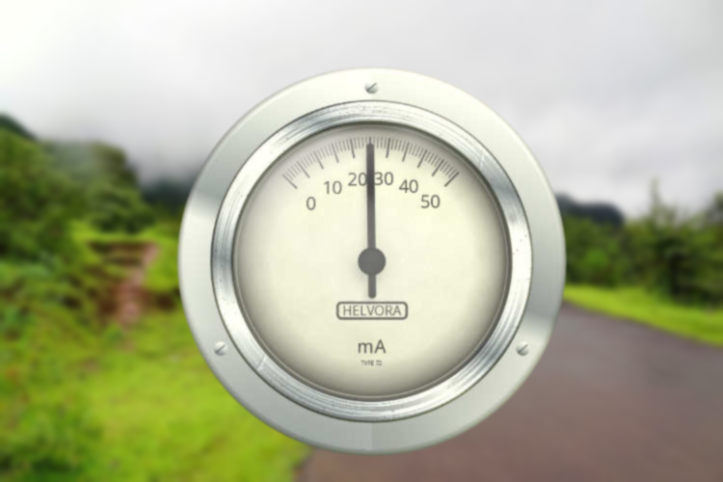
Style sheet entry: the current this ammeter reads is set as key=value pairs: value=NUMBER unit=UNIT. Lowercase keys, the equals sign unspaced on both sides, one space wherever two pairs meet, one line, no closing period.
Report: value=25 unit=mA
